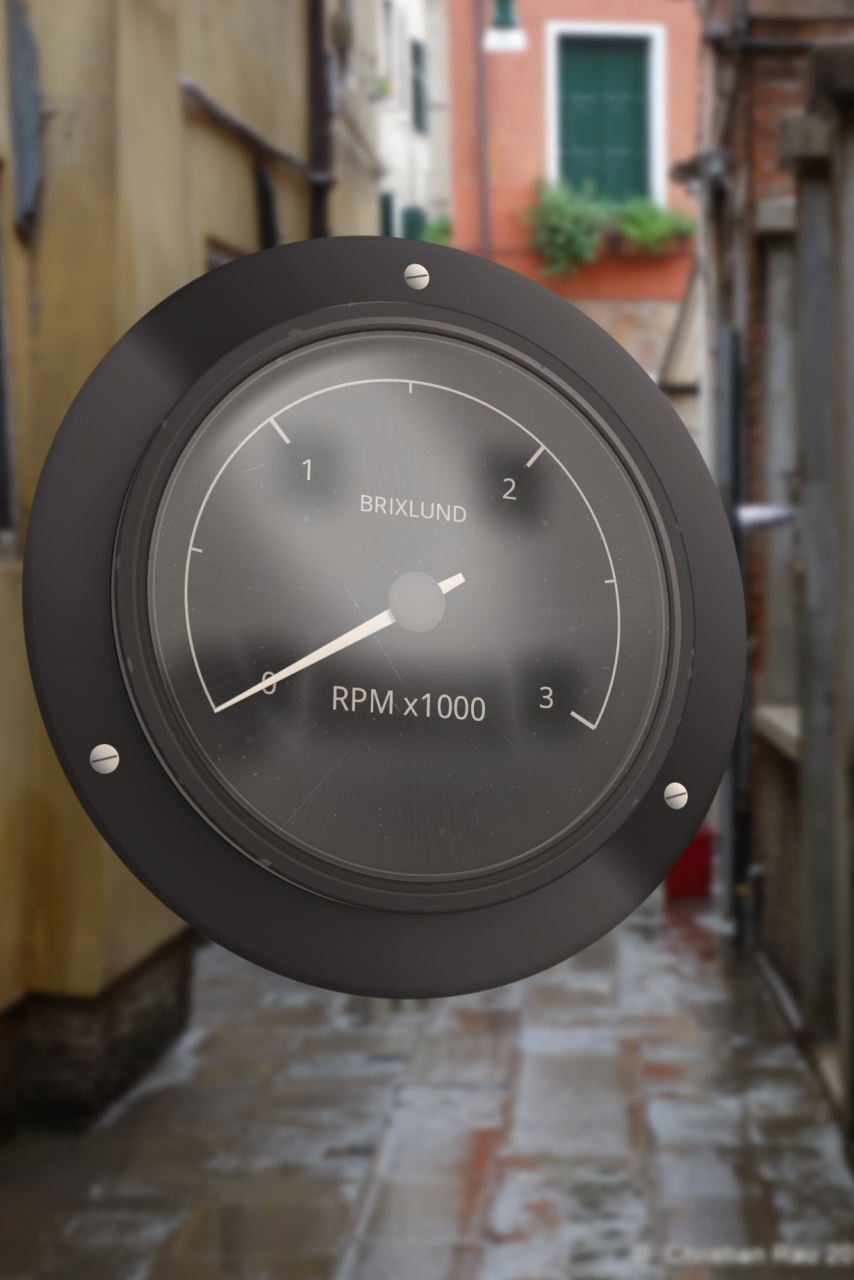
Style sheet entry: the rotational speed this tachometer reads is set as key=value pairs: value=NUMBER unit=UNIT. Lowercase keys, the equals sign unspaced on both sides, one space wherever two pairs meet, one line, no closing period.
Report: value=0 unit=rpm
